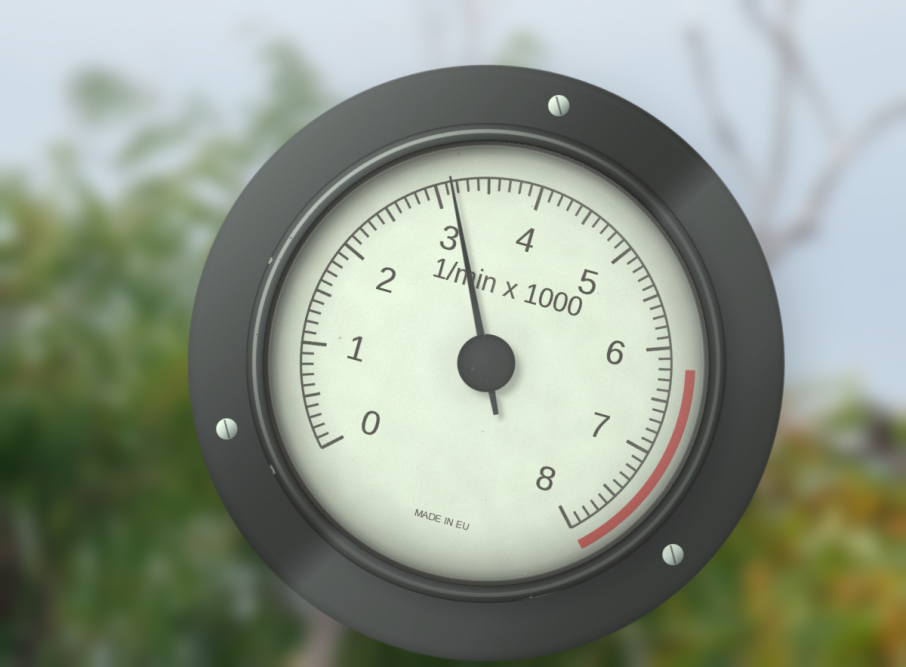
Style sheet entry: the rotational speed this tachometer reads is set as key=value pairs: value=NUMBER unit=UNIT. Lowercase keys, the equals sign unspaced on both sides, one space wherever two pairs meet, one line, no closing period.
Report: value=3150 unit=rpm
